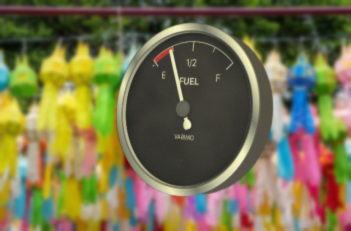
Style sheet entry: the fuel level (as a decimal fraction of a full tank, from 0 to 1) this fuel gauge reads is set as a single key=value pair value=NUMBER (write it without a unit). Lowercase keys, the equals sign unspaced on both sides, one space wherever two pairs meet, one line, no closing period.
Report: value=0.25
